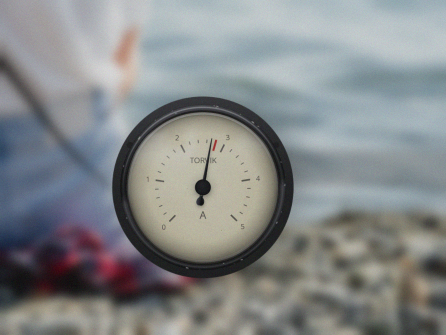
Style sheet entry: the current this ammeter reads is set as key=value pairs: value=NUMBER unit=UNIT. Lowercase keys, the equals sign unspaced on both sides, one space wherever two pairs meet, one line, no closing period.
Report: value=2.7 unit=A
